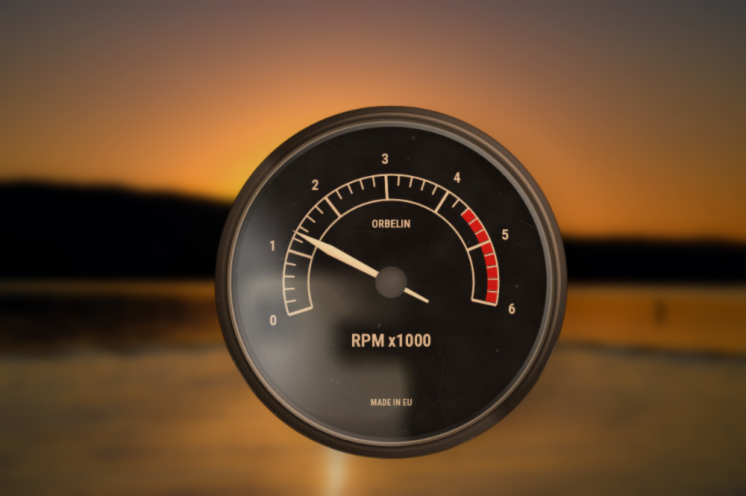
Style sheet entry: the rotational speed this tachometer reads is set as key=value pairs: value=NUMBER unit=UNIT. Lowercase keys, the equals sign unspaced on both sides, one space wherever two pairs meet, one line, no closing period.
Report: value=1300 unit=rpm
